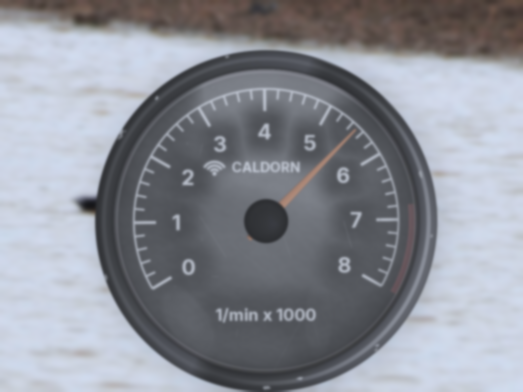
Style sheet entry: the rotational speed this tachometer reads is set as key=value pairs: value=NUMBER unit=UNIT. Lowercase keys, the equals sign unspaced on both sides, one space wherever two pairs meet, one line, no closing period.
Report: value=5500 unit=rpm
